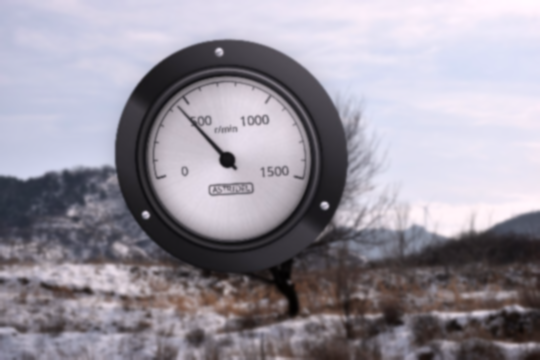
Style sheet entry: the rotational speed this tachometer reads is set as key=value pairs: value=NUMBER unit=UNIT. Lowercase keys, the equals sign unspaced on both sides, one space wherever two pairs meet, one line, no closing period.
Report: value=450 unit=rpm
